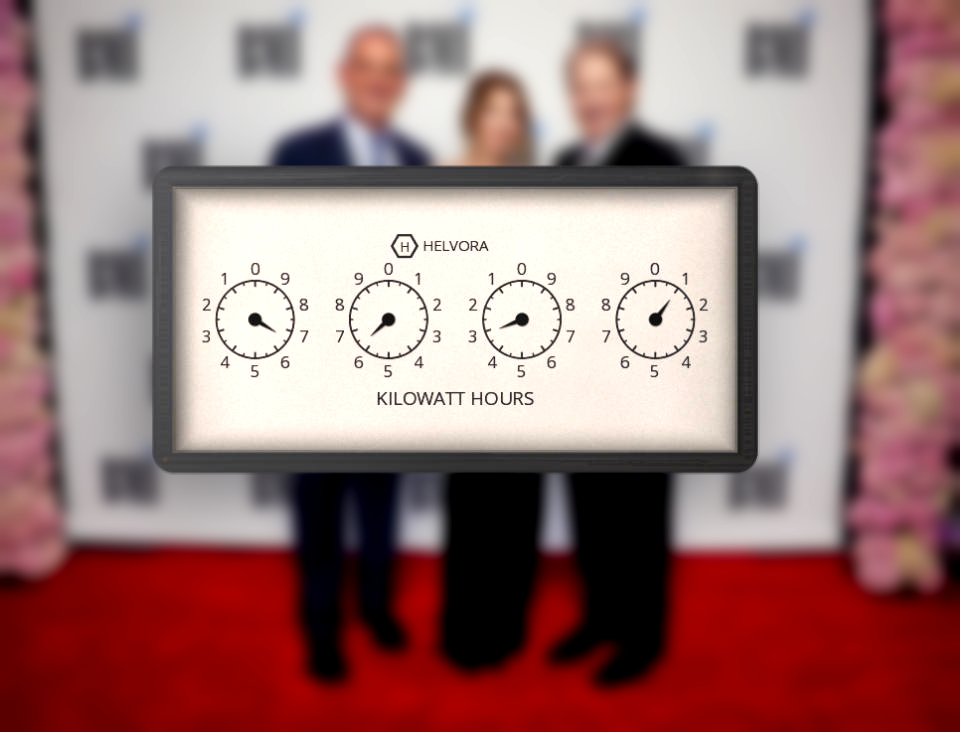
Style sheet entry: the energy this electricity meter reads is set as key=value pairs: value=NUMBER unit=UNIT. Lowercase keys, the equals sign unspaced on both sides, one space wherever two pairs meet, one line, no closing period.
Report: value=6631 unit=kWh
